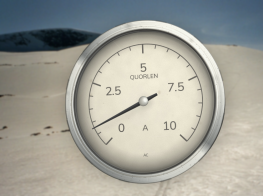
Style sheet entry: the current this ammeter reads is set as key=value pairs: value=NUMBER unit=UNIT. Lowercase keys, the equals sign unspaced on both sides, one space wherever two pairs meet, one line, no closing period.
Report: value=0.75 unit=A
